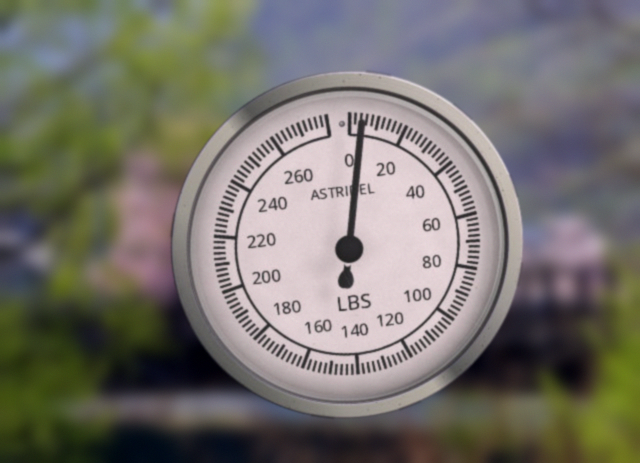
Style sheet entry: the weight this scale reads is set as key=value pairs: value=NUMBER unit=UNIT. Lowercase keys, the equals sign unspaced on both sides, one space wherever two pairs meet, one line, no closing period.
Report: value=4 unit=lb
